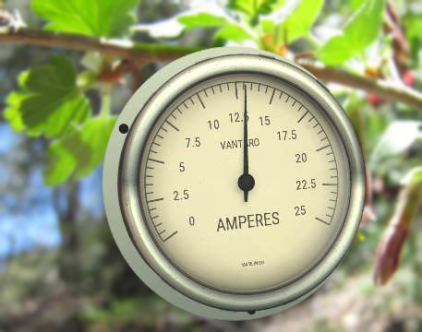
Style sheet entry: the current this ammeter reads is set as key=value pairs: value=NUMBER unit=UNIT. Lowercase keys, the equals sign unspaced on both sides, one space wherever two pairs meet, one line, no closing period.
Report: value=13 unit=A
